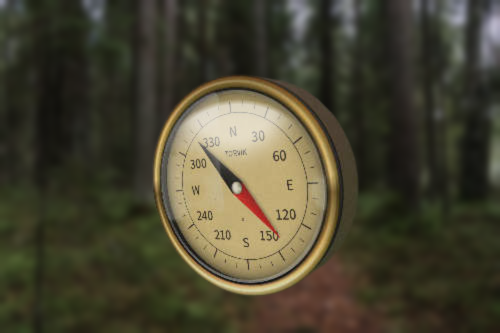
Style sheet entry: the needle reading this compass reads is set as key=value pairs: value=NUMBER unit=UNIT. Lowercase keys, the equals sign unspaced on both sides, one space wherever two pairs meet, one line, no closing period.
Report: value=140 unit=°
